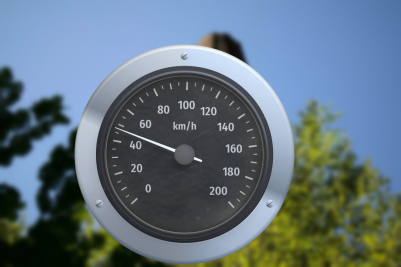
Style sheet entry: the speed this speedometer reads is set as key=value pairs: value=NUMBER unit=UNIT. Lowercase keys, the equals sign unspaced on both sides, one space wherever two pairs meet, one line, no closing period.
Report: value=47.5 unit=km/h
